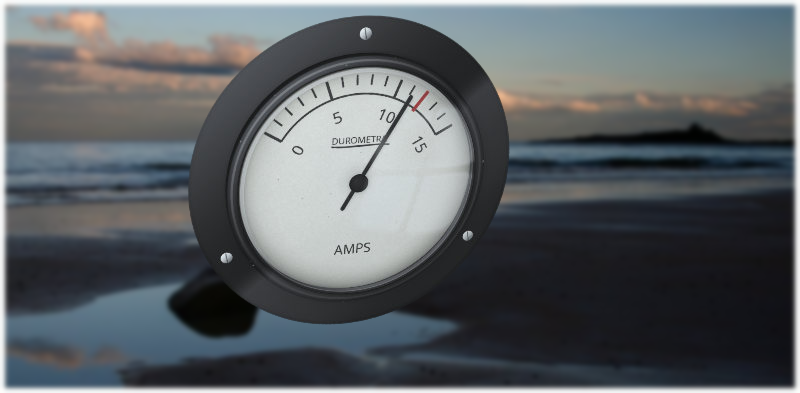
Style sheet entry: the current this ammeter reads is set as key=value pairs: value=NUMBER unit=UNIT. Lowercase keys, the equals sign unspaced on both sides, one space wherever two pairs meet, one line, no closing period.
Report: value=11 unit=A
